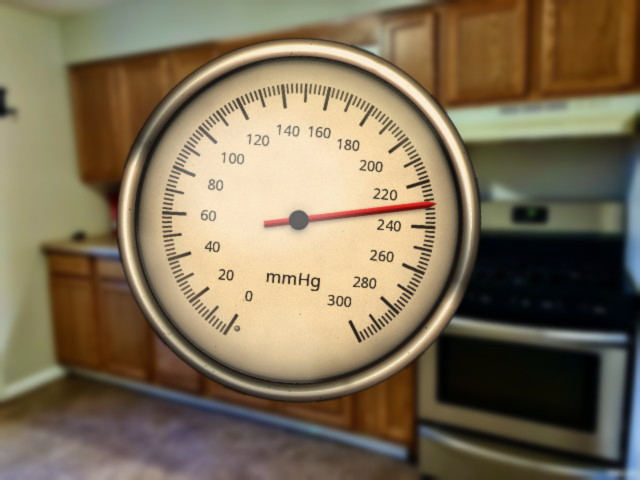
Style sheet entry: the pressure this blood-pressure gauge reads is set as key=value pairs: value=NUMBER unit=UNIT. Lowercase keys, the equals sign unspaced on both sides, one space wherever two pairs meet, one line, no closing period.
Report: value=230 unit=mmHg
